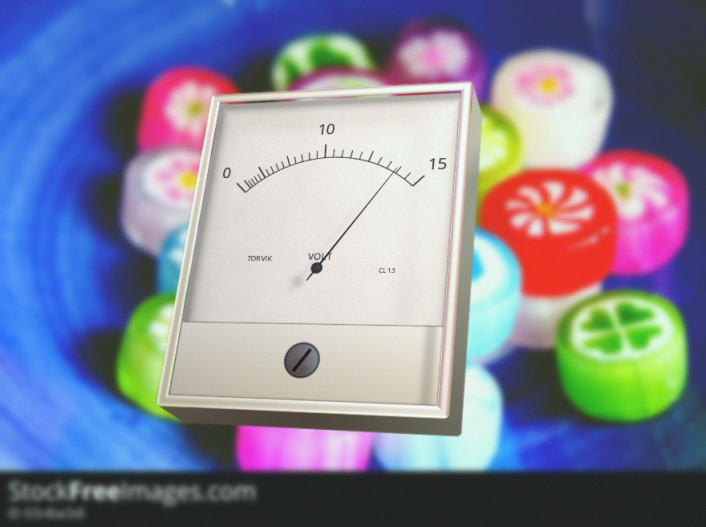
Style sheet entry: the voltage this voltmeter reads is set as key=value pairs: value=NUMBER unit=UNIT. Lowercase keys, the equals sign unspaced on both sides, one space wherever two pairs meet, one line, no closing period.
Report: value=14 unit=V
